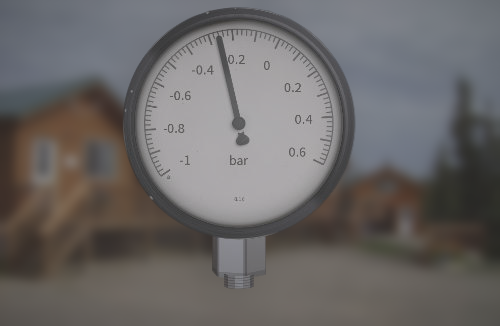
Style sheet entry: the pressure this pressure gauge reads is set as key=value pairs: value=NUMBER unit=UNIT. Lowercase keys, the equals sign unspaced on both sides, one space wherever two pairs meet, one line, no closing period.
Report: value=-0.26 unit=bar
